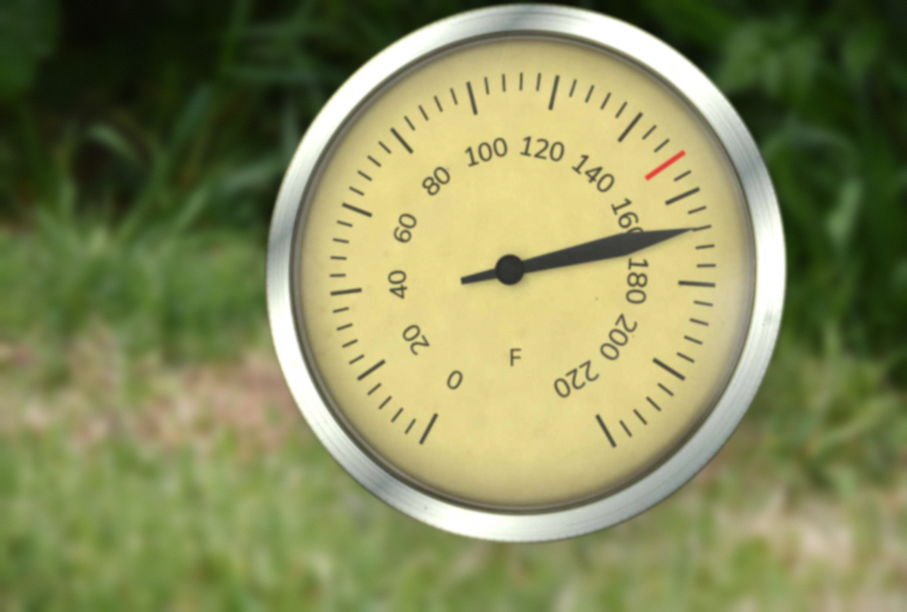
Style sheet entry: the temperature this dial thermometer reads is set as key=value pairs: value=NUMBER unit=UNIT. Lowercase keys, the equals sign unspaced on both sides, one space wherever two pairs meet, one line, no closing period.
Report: value=168 unit=°F
